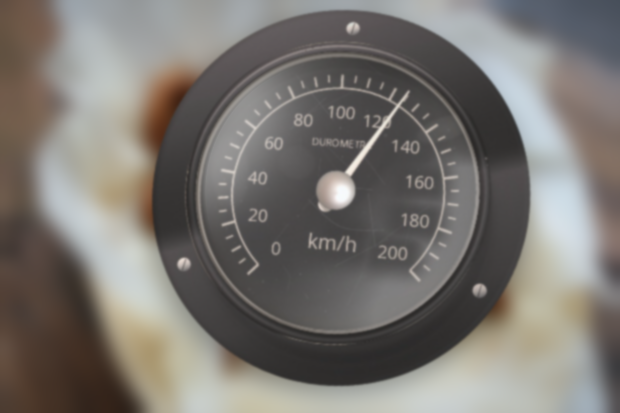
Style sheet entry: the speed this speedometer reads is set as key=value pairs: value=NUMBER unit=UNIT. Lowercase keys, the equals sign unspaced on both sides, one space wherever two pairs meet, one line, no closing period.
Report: value=125 unit=km/h
